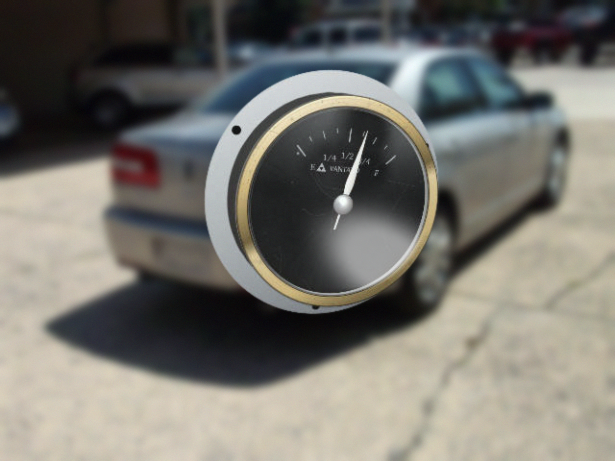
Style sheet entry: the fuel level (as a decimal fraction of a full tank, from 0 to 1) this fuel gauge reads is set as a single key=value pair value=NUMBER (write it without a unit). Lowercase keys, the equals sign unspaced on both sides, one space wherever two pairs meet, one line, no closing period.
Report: value=0.625
